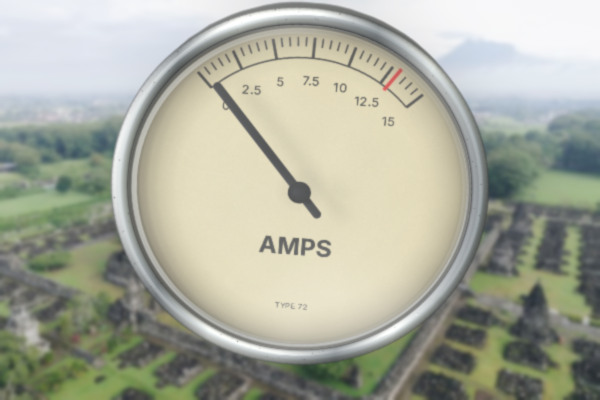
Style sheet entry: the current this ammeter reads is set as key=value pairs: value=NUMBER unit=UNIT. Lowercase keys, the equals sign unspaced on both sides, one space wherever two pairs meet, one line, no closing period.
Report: value=0.5 unit=A
